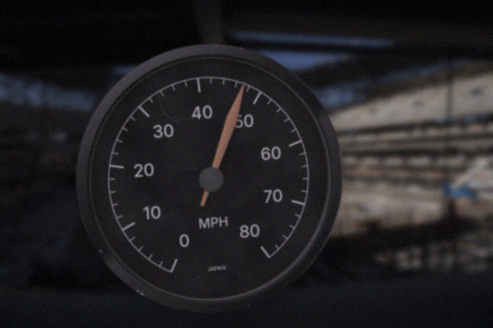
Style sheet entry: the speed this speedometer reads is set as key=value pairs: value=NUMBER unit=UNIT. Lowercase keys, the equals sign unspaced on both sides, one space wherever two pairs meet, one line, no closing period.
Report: value=47 unit=mph
